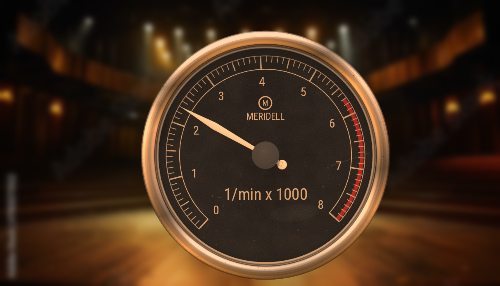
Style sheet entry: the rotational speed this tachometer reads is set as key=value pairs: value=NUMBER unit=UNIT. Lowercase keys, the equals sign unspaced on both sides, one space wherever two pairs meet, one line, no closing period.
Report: value=2300 unit=rpm
